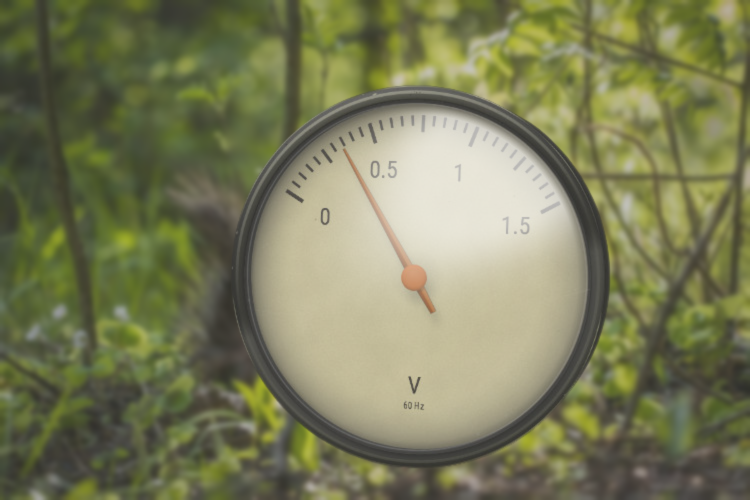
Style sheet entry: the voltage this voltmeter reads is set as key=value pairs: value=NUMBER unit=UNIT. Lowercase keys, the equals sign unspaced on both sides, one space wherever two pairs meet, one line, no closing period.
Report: value=0.35 unit=V
